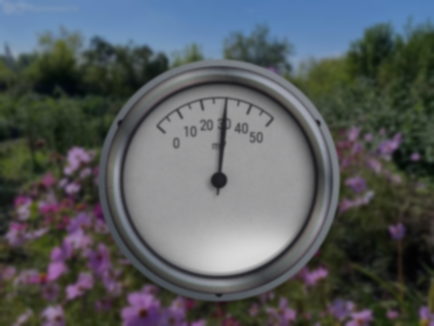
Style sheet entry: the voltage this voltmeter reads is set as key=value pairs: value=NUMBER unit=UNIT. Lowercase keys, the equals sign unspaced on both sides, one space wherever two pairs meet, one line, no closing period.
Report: value=30 unit=mV
